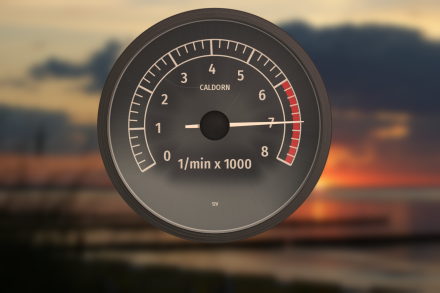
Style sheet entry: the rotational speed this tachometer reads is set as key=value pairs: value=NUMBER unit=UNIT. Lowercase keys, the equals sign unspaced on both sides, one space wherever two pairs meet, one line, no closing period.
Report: value=7000 unit=rpm
